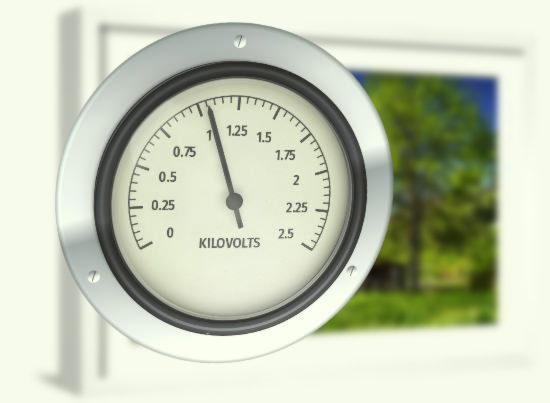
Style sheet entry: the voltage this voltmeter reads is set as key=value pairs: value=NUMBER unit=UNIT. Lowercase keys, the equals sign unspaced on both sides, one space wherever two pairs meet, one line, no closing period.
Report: value=1.05 unit=kV
